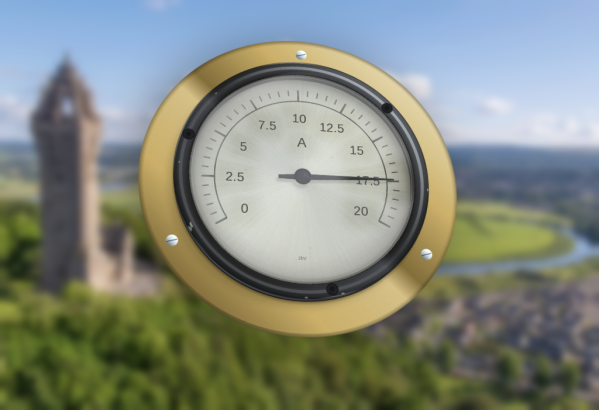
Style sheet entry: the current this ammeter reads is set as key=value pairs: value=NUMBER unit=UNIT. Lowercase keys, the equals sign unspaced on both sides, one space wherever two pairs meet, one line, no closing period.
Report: value=17.5 unit=A
